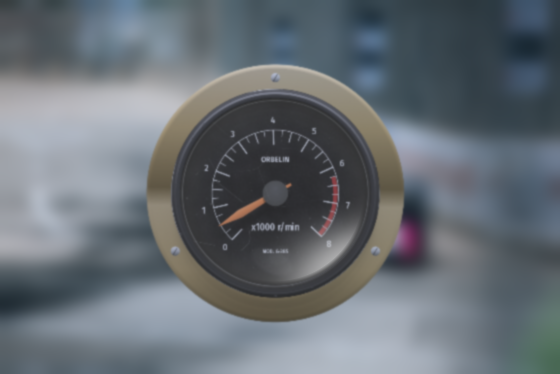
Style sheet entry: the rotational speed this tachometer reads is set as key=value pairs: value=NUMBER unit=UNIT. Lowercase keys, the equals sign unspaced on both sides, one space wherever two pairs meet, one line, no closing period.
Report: value=500 unit=rpm
